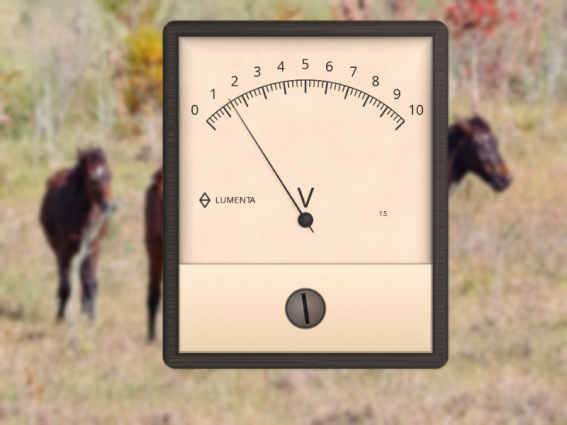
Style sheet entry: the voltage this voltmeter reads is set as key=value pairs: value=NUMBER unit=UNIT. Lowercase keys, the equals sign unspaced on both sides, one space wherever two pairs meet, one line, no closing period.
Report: value=1.4 unit=V
